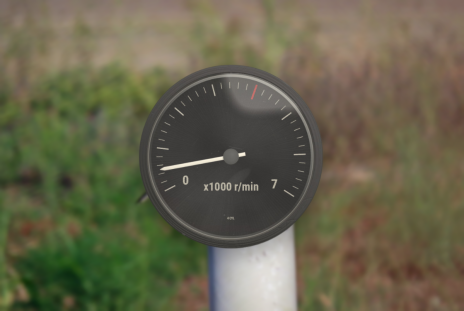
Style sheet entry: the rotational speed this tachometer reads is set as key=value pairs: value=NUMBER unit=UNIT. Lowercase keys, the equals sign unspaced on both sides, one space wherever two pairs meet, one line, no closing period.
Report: value=500 unit=rpm
